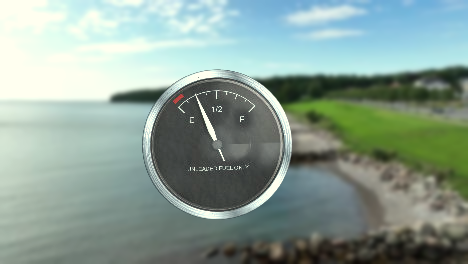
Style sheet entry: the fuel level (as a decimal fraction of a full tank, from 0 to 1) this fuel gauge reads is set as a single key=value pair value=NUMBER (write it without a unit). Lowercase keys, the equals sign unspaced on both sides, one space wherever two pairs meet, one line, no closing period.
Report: value=0.25
